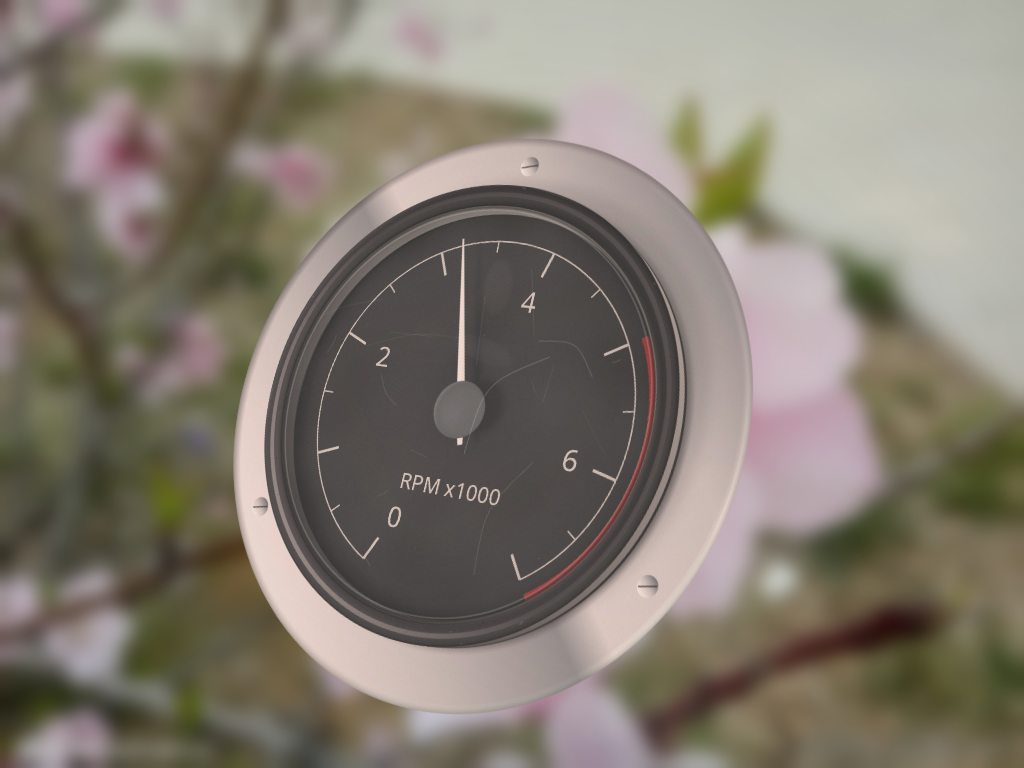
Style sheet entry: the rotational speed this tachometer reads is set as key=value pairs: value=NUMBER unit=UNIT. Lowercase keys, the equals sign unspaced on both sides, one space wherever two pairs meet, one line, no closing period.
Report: value=3250 unit=rpm
